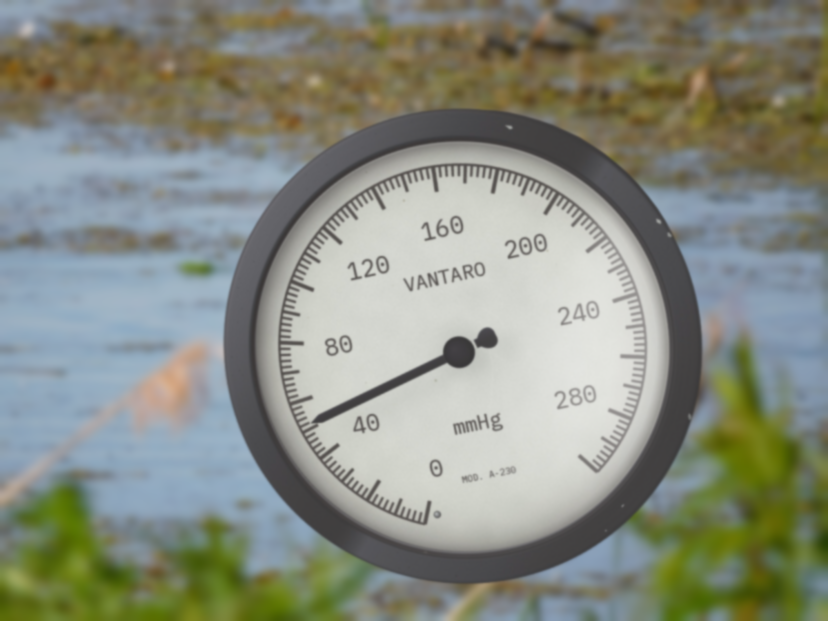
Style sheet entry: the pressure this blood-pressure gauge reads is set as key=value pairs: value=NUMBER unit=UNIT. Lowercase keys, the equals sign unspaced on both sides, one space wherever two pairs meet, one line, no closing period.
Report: value=52 unit=mmHg
